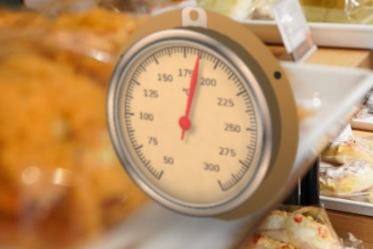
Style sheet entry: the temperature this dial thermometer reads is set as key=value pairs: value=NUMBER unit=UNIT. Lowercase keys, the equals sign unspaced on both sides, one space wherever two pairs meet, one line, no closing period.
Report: value=187.5 unit=°C
